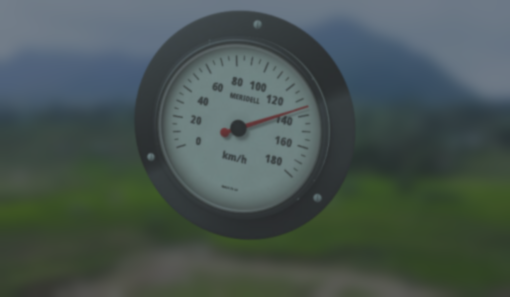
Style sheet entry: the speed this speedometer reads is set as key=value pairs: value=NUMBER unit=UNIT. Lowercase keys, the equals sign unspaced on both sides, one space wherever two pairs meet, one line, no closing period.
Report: value=135 unit=km/h
